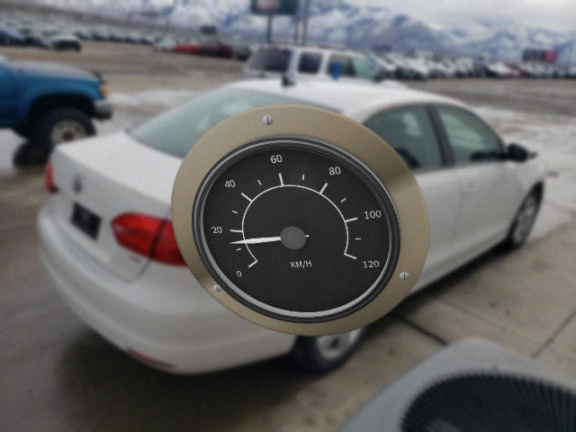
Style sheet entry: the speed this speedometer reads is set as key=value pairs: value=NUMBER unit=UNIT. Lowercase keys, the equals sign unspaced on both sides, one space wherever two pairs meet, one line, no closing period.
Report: value=15 unit=km/h
